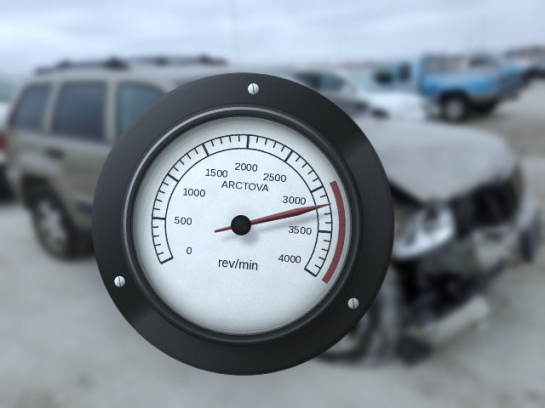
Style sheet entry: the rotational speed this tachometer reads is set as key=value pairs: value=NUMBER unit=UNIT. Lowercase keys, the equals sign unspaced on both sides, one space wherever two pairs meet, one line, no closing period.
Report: value=3200 unit=rpm
